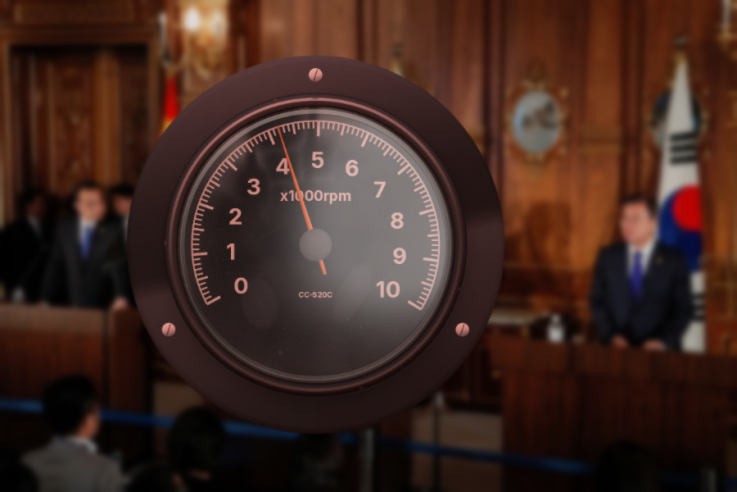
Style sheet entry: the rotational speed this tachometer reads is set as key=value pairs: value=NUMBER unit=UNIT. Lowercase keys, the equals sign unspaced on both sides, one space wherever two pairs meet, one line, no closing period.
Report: value=4200 unit=rpm
